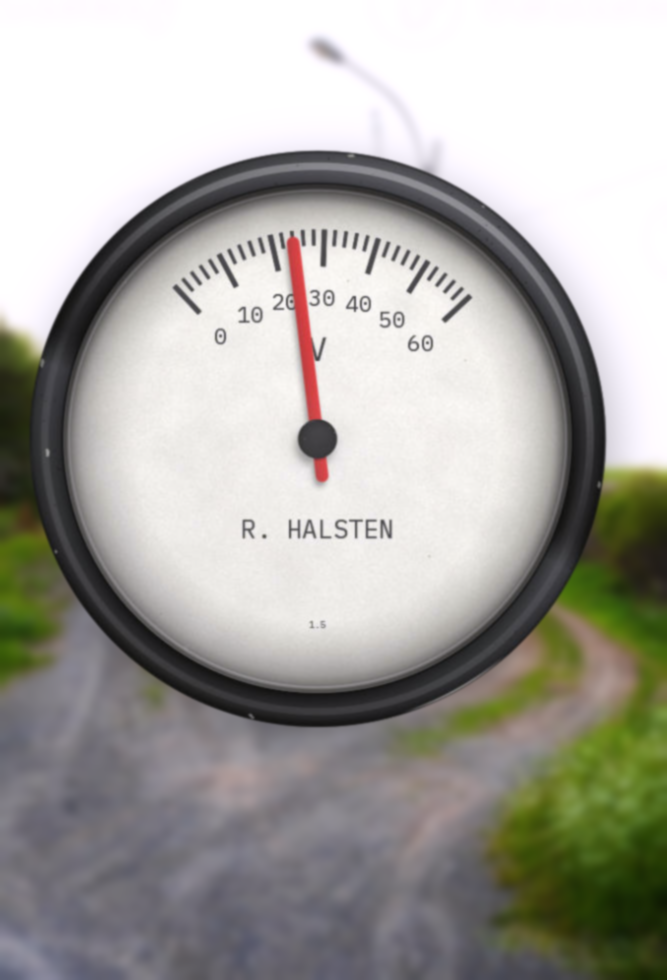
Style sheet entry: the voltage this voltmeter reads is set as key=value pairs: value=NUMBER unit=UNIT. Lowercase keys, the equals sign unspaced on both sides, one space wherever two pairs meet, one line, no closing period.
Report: value=24 unit=V
